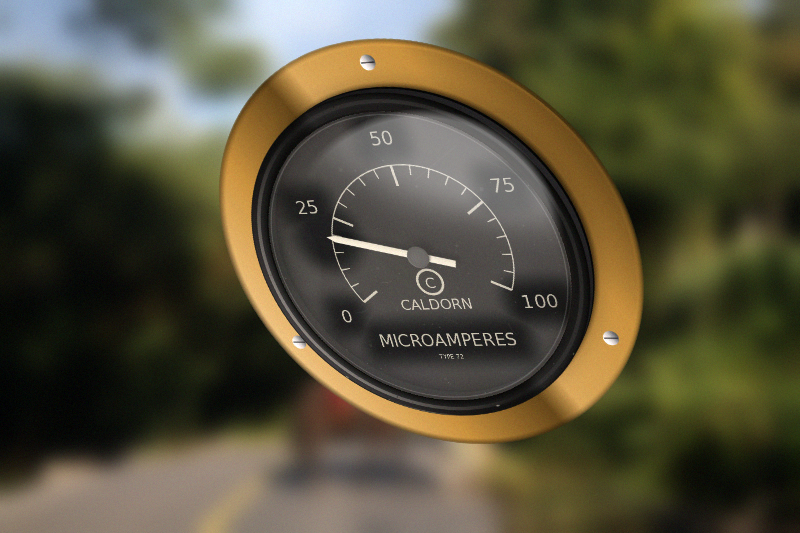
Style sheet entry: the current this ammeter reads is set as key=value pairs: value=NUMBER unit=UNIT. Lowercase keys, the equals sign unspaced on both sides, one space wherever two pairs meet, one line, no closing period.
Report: value=20 unit=µA
